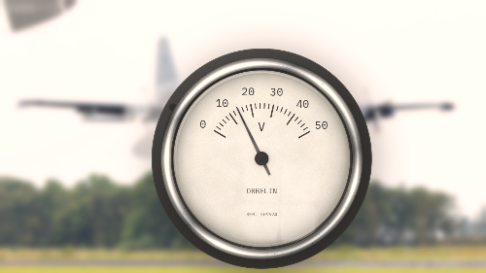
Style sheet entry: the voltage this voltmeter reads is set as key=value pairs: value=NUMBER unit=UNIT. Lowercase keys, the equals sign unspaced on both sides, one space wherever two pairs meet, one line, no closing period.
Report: value=14 unit=V
